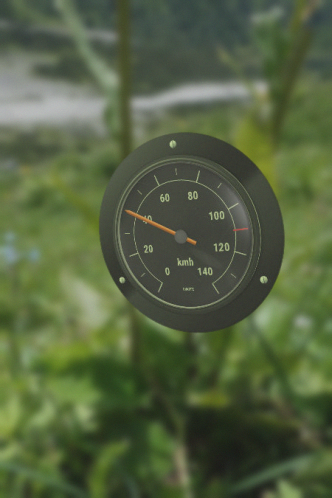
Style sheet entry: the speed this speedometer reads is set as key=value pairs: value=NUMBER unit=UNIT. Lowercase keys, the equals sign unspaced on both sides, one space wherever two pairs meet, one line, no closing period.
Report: value=40 unit=km/h
